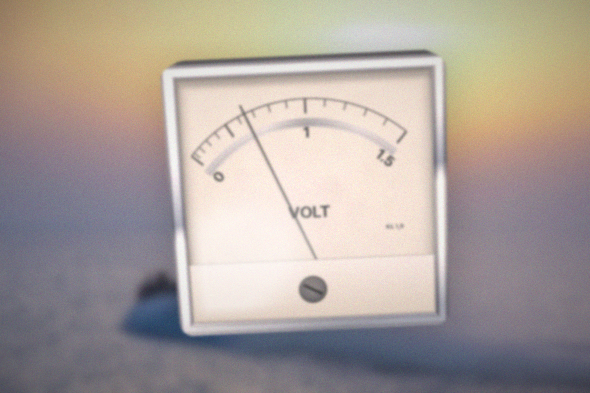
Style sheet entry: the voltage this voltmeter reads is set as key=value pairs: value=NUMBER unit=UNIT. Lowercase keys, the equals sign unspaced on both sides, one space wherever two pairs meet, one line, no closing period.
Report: value=0.65 unit=V
